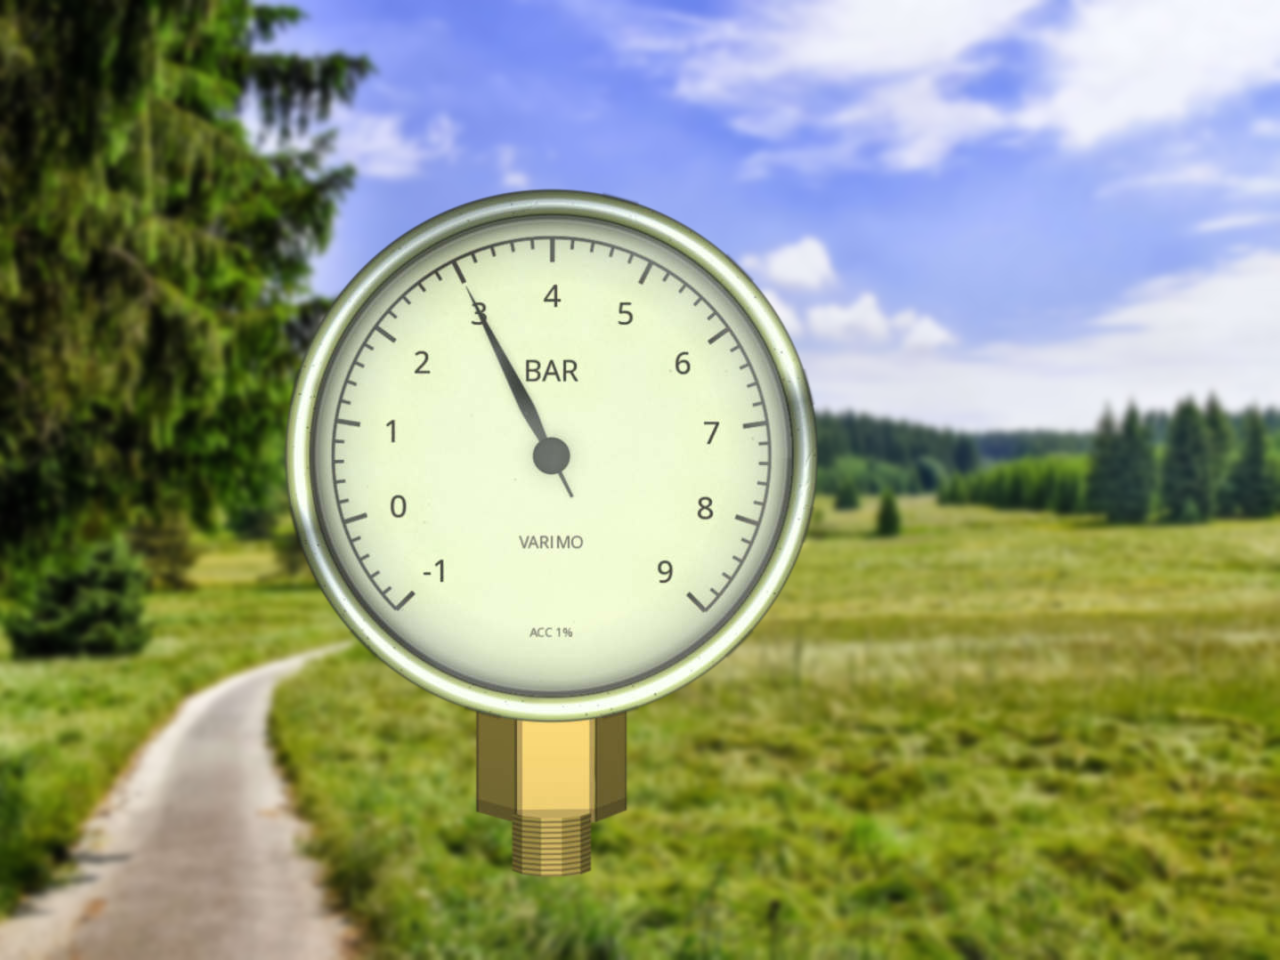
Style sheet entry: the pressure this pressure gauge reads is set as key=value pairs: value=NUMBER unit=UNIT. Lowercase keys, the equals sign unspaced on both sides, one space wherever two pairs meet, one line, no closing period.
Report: value=3 unit=bar
